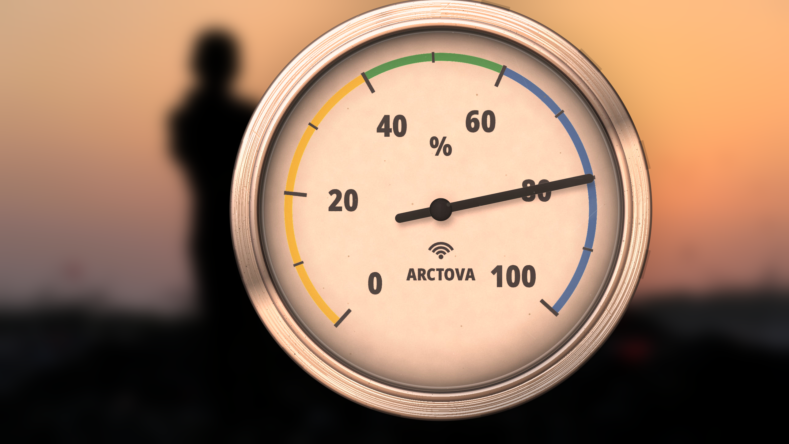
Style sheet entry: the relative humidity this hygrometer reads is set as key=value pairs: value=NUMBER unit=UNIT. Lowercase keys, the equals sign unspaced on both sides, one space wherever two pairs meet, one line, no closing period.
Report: value=80 unit=%
